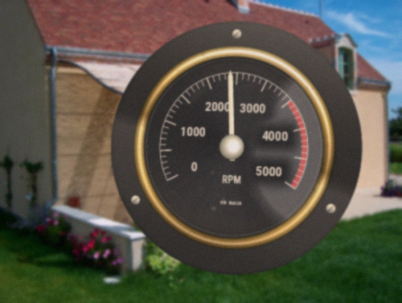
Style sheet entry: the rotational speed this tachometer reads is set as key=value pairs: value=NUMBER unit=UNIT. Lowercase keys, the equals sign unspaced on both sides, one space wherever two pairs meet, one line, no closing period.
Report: value=2400 unit=rpm
